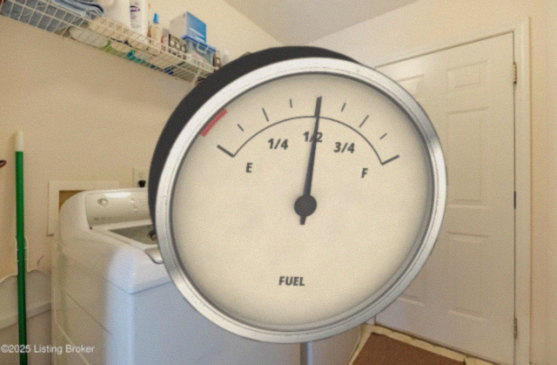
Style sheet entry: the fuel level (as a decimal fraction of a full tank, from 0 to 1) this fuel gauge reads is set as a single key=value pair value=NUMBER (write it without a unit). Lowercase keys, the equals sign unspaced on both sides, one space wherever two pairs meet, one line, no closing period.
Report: value=0.5
